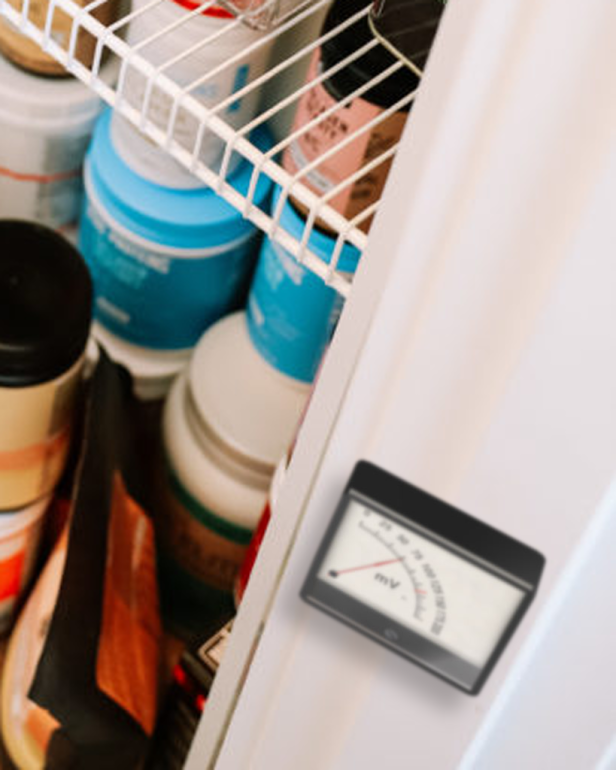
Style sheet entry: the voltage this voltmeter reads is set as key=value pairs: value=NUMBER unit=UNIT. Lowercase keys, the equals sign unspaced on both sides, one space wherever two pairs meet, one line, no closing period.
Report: value=75 unit=mV
